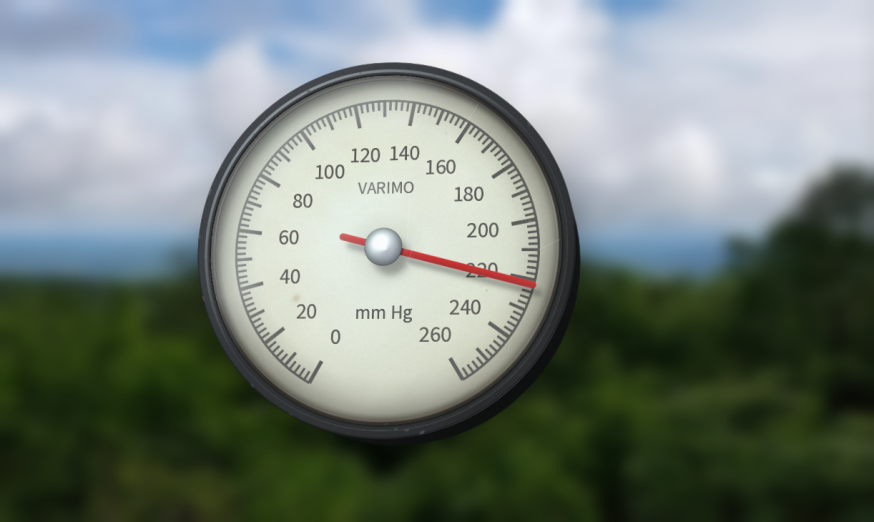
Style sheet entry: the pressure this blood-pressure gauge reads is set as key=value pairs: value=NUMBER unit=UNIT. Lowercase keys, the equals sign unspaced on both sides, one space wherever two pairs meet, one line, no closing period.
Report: value=222 unit=mmHg
